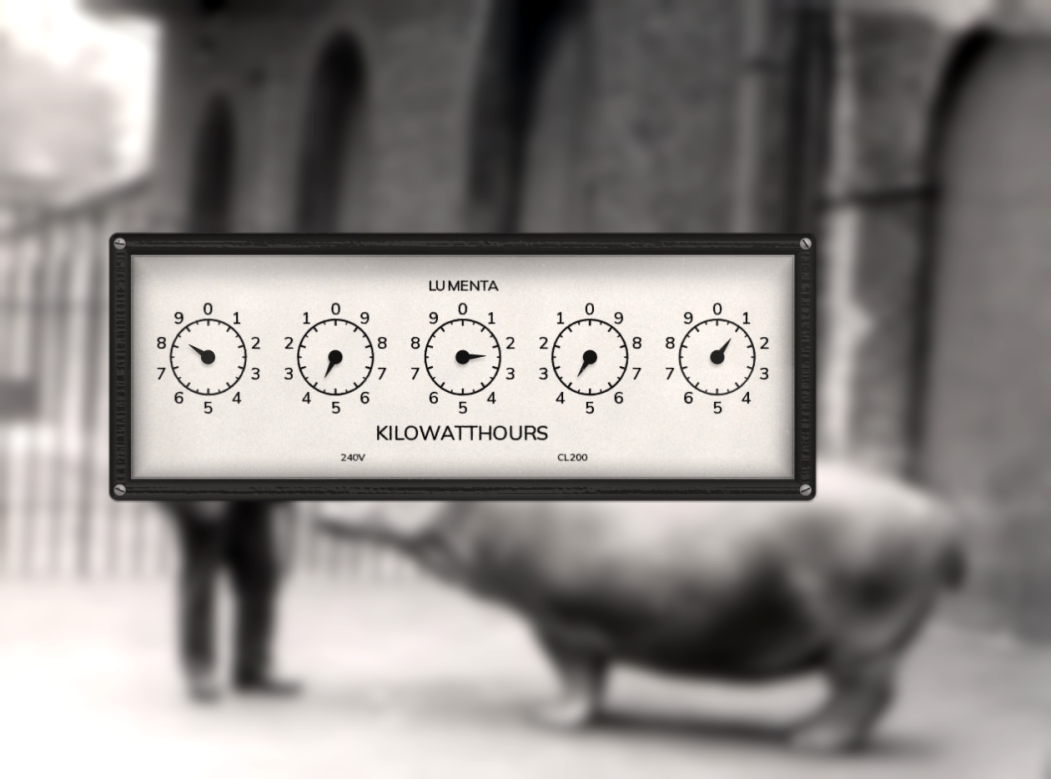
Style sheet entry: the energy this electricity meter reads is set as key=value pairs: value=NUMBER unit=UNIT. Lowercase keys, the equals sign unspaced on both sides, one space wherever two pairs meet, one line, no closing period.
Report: value=84241 unit=kWh
